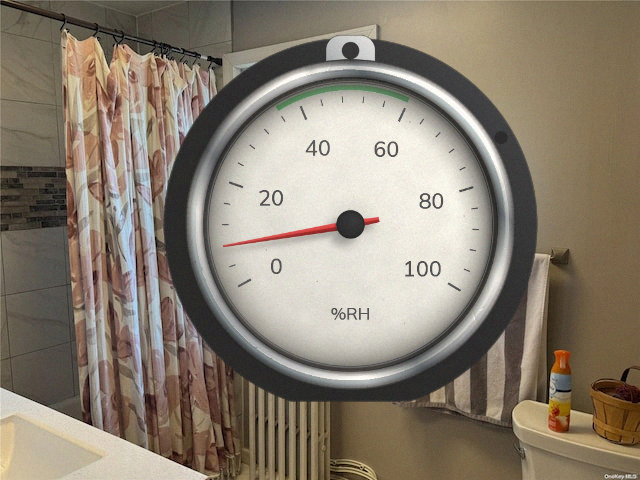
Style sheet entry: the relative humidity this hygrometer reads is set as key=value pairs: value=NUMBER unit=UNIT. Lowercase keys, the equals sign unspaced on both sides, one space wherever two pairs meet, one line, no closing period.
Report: value=8 unit=%
